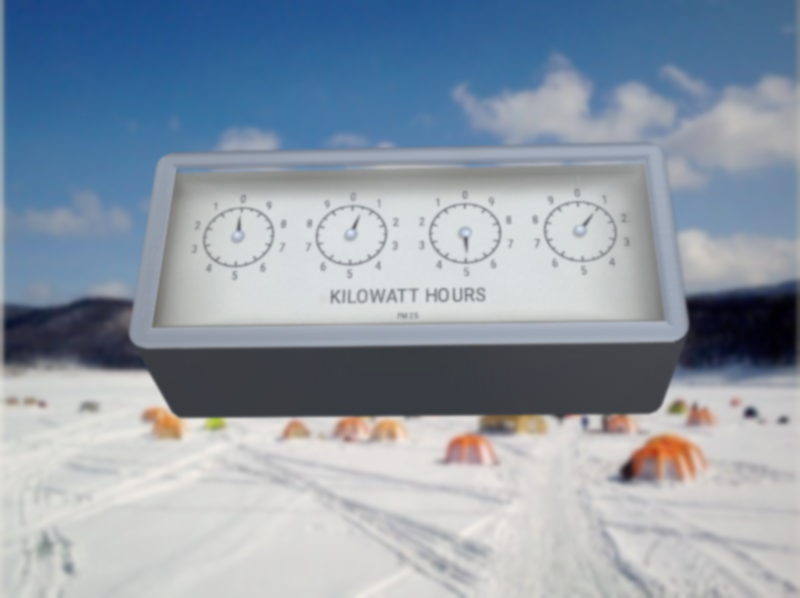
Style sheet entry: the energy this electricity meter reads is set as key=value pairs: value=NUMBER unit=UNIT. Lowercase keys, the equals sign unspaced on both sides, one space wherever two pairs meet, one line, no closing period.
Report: value=51 unit=kWh
